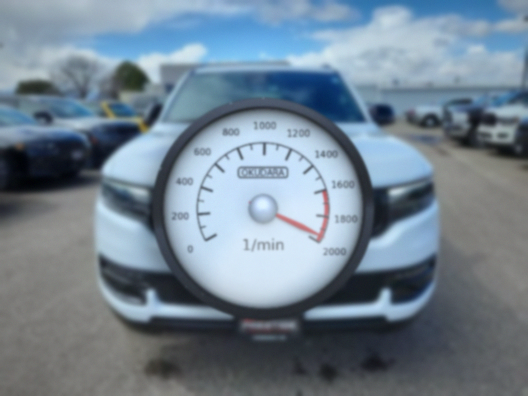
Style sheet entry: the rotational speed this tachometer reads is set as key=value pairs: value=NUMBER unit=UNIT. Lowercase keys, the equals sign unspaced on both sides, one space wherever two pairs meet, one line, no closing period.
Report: value=1950 unit=rpm
